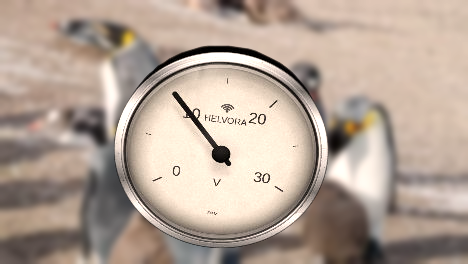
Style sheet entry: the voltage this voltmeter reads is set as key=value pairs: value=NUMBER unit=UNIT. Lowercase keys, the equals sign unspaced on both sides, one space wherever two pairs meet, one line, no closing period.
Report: value=10 unit=V
